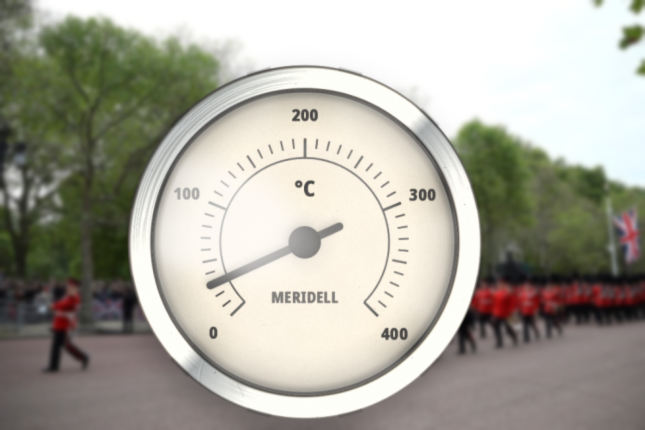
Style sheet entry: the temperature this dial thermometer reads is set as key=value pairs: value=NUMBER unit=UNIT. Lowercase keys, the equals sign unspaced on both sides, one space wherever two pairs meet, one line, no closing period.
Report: value=30 unit=°C
